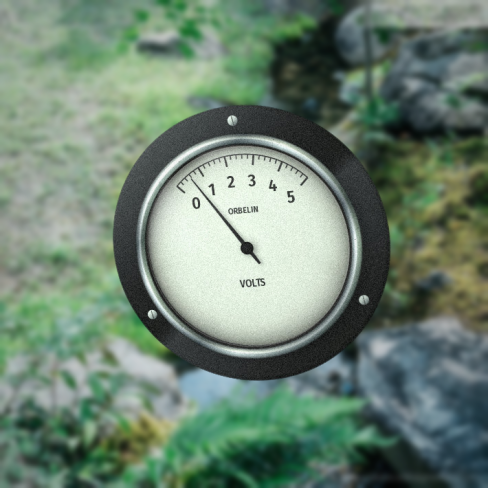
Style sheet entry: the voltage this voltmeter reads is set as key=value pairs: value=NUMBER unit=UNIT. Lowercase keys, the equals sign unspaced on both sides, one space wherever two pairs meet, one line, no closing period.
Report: value=0.6 unit=V
